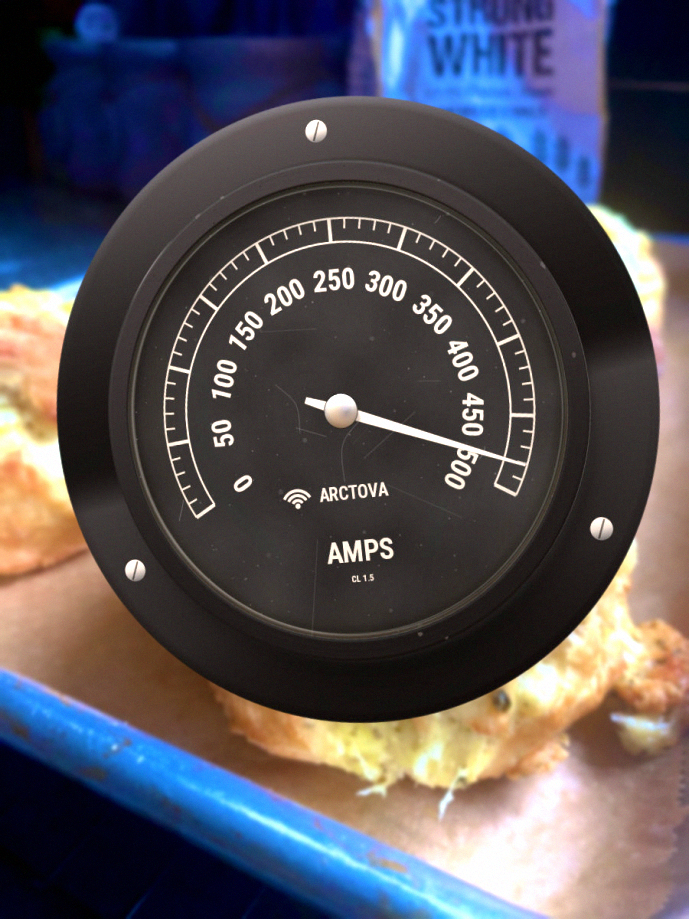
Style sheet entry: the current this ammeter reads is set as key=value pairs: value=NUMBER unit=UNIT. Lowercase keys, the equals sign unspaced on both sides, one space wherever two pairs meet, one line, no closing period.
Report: value=480 unit=A
